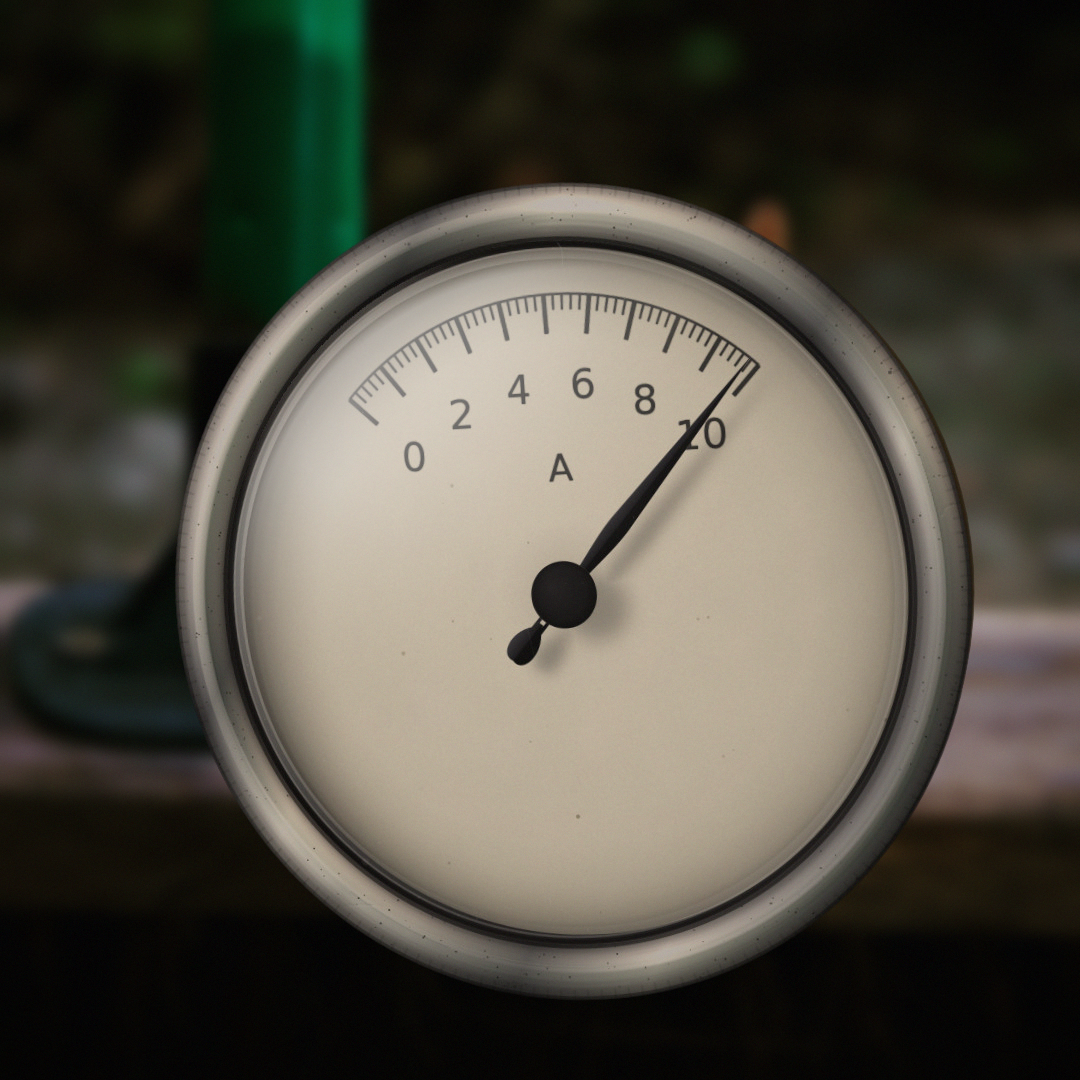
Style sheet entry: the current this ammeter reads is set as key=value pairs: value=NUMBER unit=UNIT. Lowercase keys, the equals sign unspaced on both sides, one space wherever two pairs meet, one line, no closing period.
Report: value=9.8 unit=A
